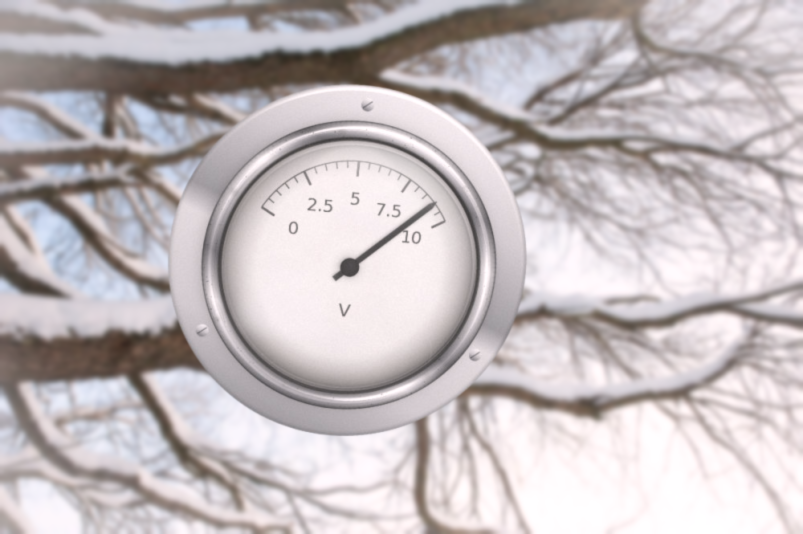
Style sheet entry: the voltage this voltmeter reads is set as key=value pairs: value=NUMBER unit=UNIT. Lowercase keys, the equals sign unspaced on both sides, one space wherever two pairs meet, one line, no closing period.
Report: value=9 unit=V
